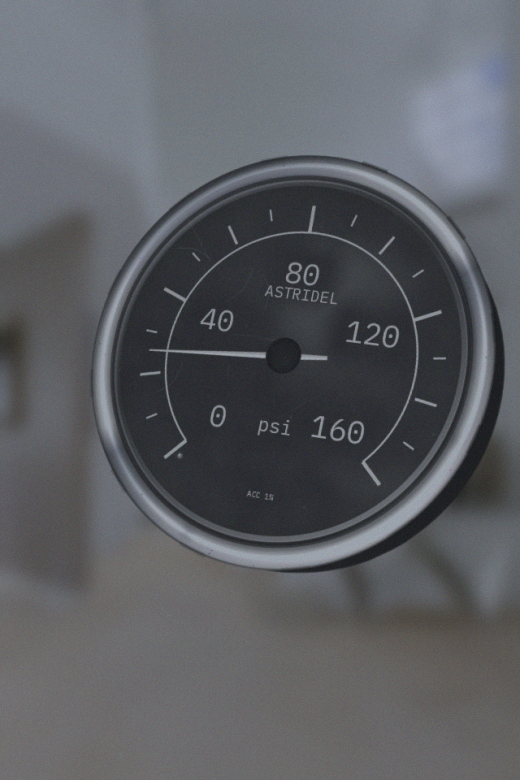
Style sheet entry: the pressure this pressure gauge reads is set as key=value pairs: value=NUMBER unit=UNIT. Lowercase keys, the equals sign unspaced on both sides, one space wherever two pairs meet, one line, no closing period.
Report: value=25 unit=psi
